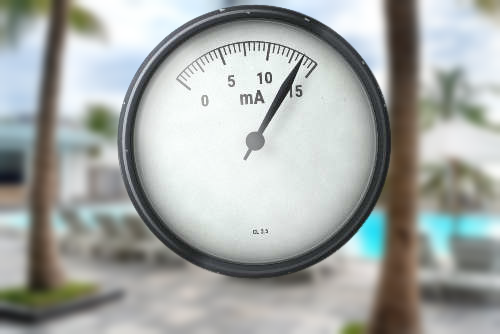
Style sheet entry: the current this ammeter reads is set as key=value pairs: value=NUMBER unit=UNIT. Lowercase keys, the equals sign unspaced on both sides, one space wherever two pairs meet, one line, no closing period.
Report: value=13.5 unit=mA
